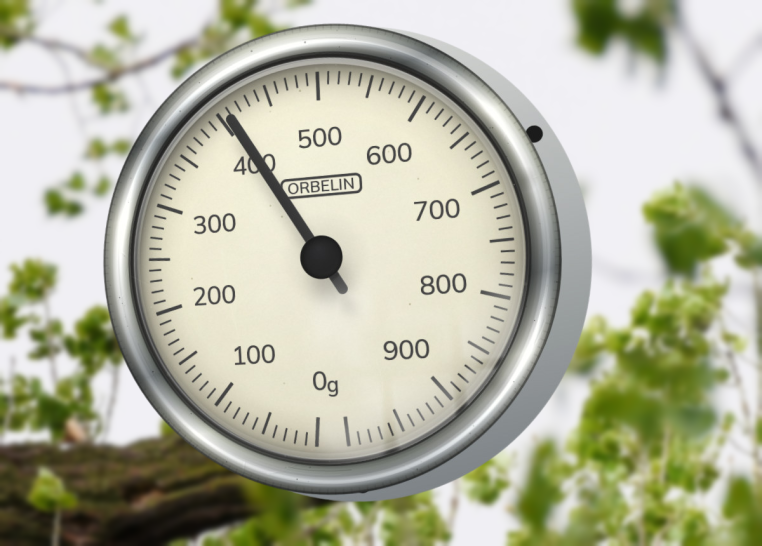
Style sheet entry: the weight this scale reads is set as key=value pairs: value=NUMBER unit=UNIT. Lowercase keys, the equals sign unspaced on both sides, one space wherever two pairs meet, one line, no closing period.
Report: value=410 unit=g
